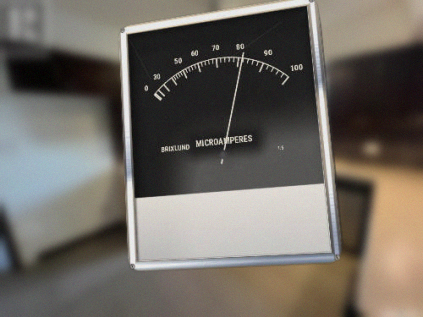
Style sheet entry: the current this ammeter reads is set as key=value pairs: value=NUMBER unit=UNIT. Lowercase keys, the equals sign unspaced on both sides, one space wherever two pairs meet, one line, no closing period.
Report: value=82 unit=µA
